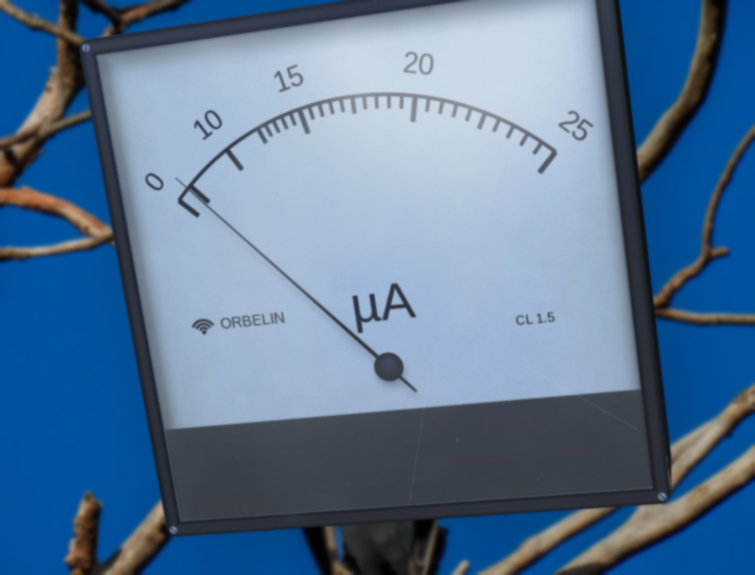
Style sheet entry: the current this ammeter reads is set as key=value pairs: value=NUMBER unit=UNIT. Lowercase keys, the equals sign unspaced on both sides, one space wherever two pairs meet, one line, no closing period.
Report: value=5 unit=µA
